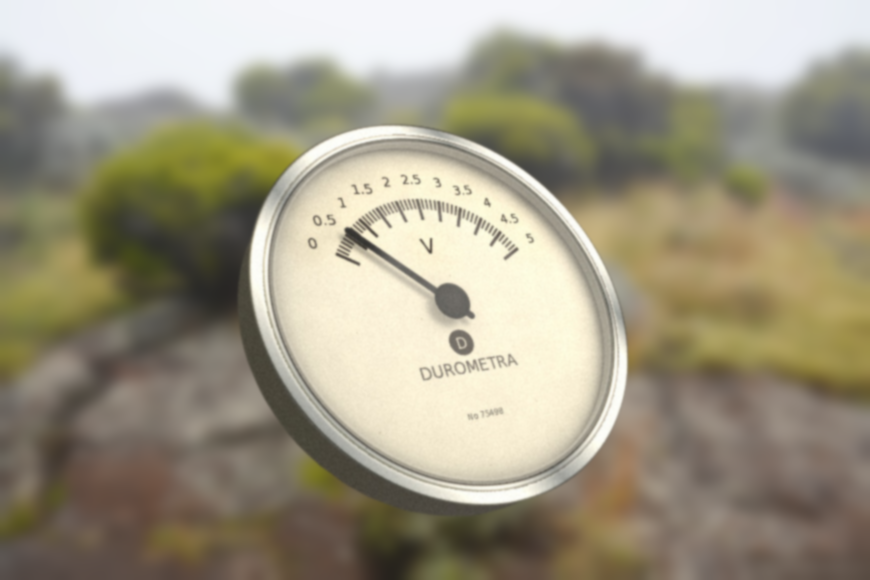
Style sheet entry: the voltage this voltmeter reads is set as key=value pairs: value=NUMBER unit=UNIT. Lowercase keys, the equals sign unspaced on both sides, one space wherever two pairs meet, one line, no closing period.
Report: value=0.5 unit=V
